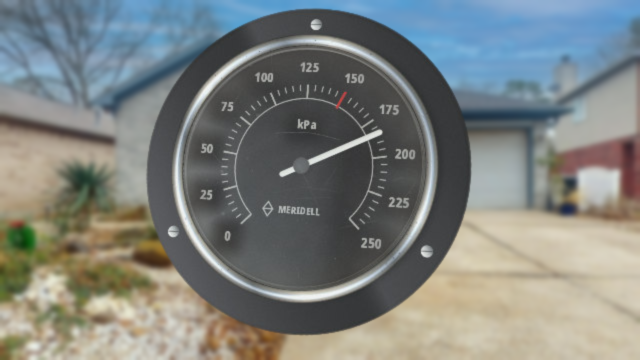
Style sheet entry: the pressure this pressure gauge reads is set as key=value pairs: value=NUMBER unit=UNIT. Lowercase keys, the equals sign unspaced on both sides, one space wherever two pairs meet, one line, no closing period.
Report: value=185 unit=kPa
